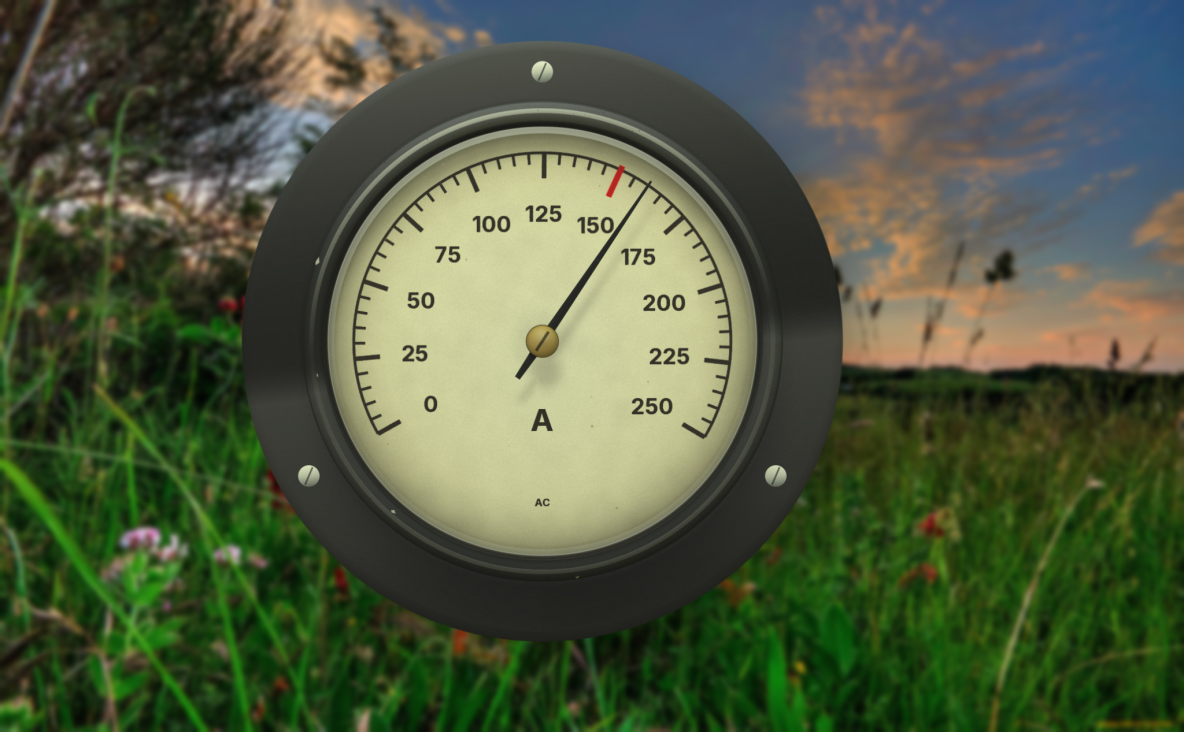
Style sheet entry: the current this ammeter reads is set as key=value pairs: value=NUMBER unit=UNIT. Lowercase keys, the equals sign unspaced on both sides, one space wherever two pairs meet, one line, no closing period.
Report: value=160 unit=A
